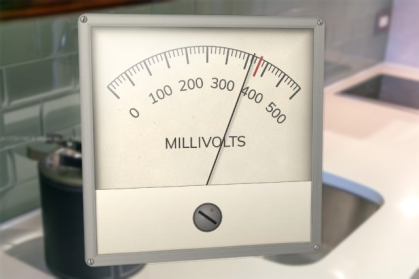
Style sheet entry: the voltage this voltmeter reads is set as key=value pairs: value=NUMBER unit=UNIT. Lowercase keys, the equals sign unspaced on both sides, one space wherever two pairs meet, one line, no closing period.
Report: value=360 unit=mV
